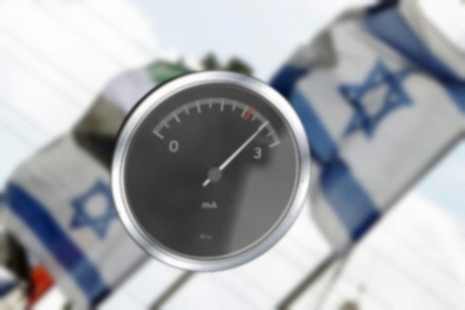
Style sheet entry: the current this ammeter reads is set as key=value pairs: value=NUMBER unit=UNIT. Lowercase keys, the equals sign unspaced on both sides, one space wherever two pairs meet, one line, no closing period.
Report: value=2.5 unit=mA
